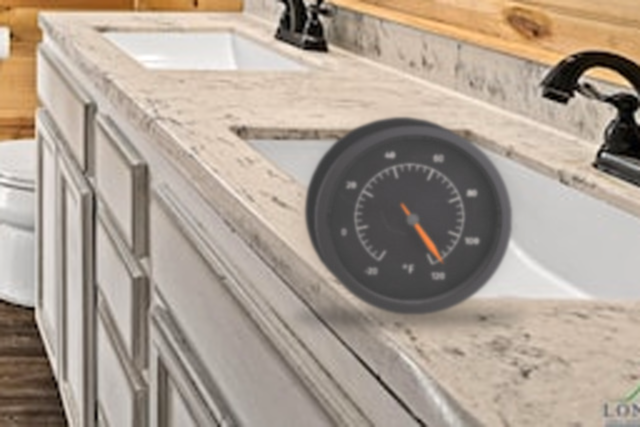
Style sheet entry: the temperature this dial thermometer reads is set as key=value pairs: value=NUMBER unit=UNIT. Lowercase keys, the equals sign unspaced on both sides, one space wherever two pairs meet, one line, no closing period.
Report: value=116 unit=°F
